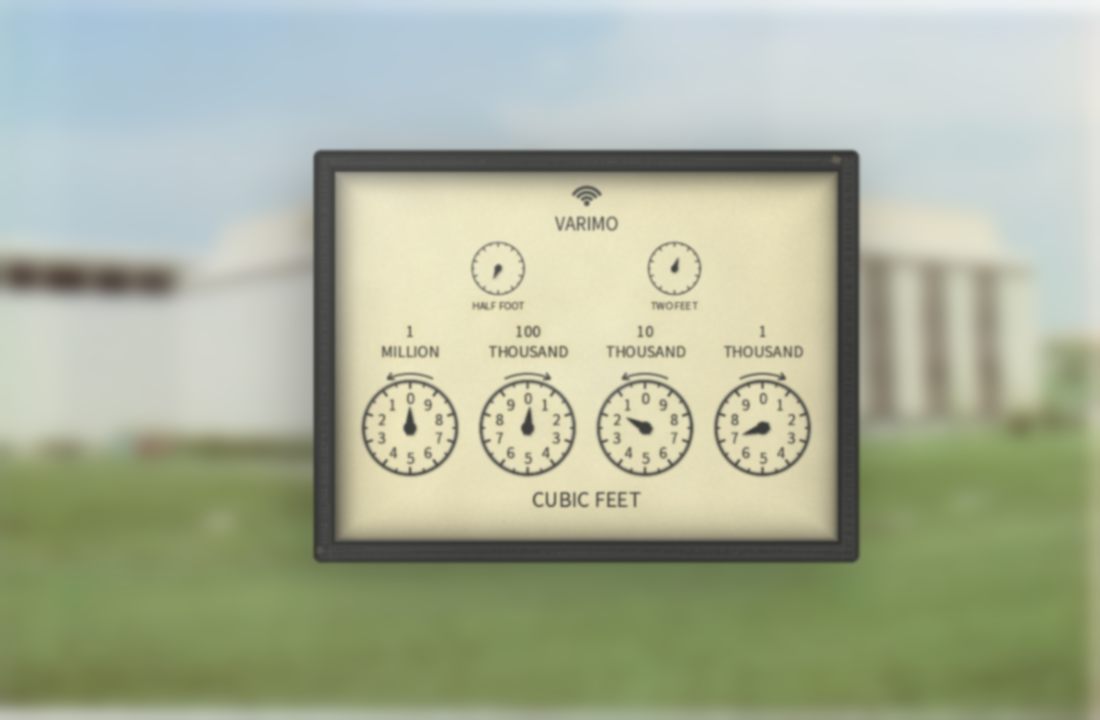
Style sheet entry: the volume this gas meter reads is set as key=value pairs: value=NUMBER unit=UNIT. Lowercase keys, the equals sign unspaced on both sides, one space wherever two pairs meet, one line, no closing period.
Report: value=1700 unit=ft³
